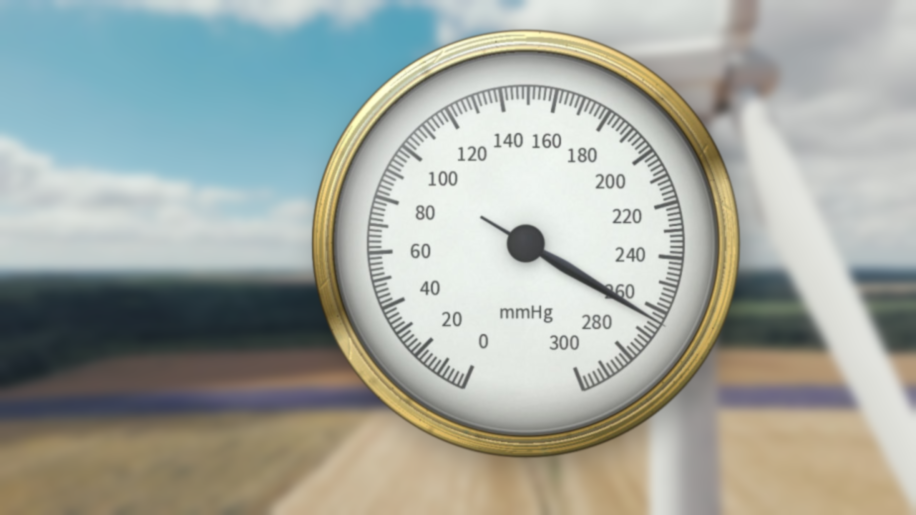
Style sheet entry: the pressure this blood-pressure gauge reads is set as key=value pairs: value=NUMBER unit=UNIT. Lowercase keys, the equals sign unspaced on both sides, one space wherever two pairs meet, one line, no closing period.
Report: value=264 unit=mmHg
